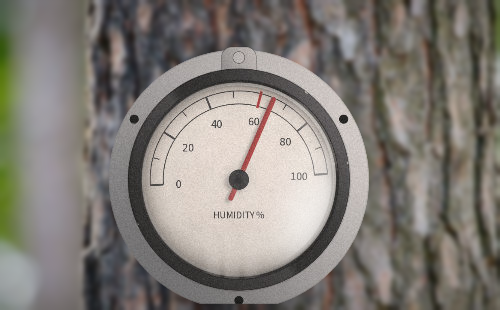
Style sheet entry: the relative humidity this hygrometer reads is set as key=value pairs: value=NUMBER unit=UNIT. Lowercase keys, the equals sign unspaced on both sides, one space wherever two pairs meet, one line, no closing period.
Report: value=65 unit=%
